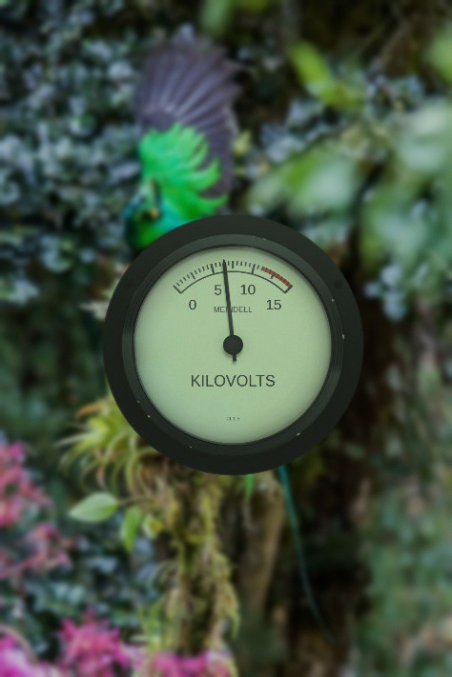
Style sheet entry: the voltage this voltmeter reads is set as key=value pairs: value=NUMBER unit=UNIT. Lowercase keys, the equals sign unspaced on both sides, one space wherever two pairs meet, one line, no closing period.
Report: value=6.5 unit=kV
